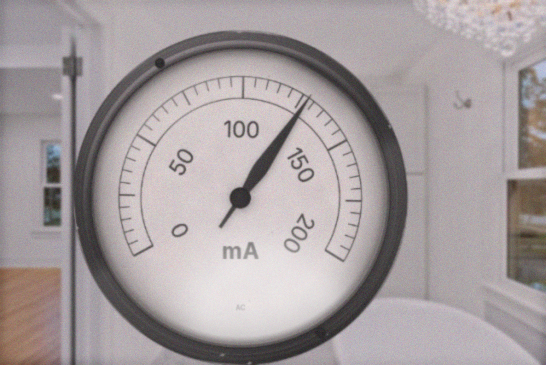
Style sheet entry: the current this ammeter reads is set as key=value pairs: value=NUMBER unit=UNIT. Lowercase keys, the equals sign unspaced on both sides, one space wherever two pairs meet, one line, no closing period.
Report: value=127.5 unit=mA
